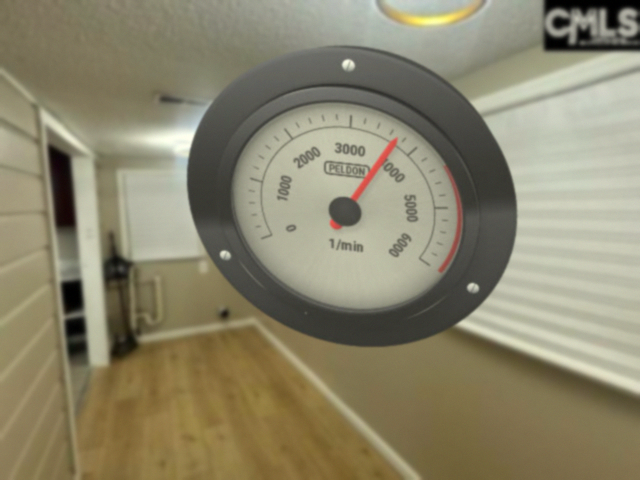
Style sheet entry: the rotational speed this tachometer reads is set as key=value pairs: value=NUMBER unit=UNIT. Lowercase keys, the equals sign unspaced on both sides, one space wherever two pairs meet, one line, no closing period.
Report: value=3700 unit=rpm
